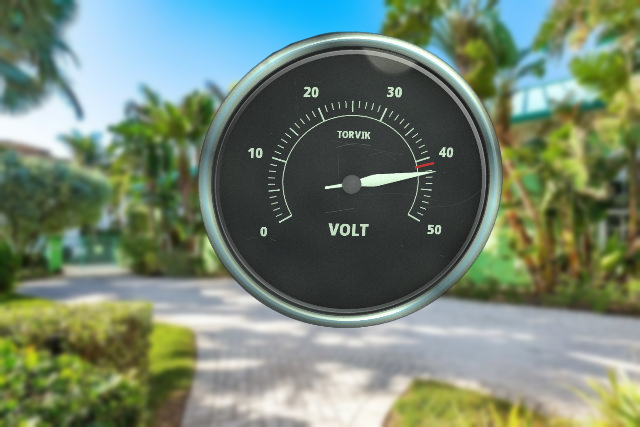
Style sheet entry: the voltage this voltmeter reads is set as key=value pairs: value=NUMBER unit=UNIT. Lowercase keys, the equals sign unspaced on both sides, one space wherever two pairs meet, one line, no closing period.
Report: value=42 unit=V
